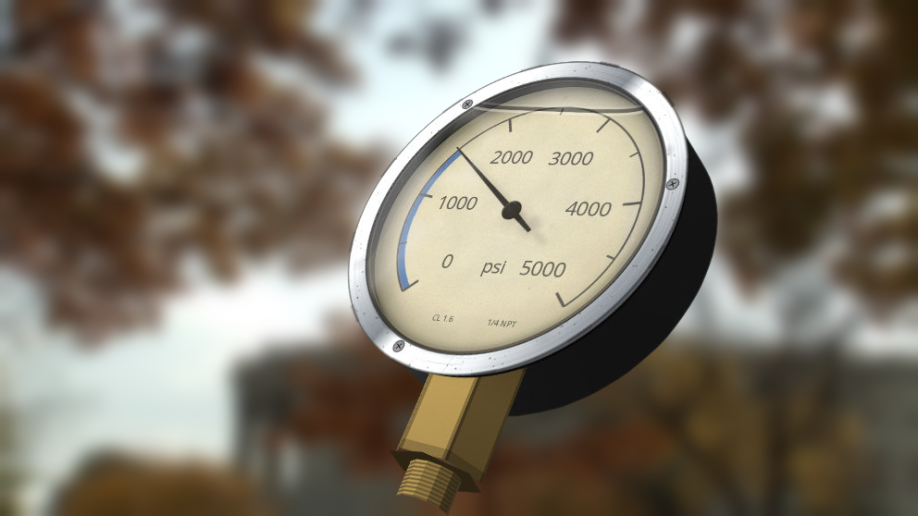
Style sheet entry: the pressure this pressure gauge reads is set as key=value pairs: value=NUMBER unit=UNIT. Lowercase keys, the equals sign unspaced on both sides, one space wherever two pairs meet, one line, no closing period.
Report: value=1500 unit=psi
